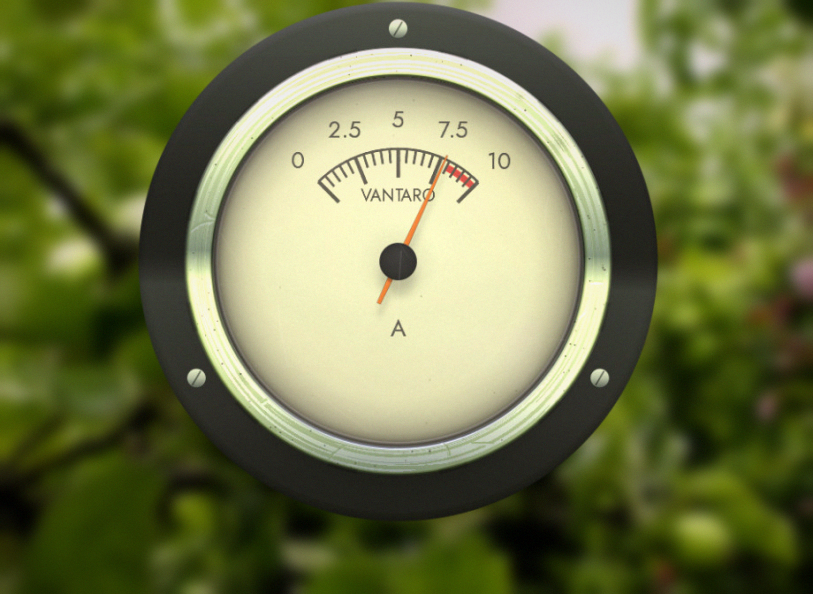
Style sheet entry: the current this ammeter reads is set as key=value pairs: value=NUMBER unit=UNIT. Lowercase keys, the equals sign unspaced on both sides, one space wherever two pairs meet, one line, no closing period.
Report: value=7.75 unit=A
